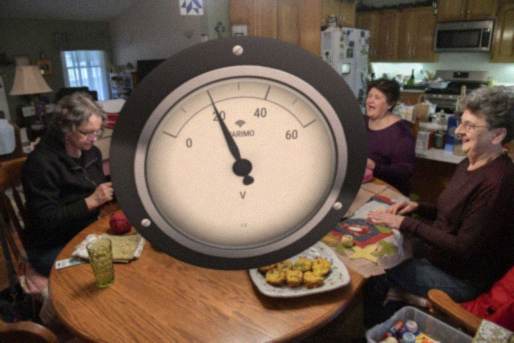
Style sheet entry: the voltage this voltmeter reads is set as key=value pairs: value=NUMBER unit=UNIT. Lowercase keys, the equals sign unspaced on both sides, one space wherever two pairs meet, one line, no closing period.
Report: value=20 unit=V
